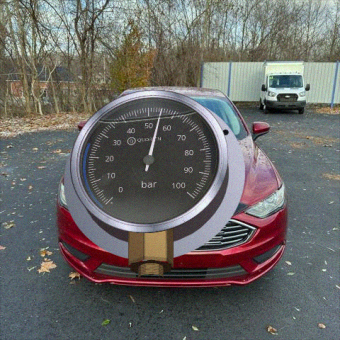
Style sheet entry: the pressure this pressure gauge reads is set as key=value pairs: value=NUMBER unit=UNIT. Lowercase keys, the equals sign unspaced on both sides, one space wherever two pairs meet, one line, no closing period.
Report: value=55 unit=bar
